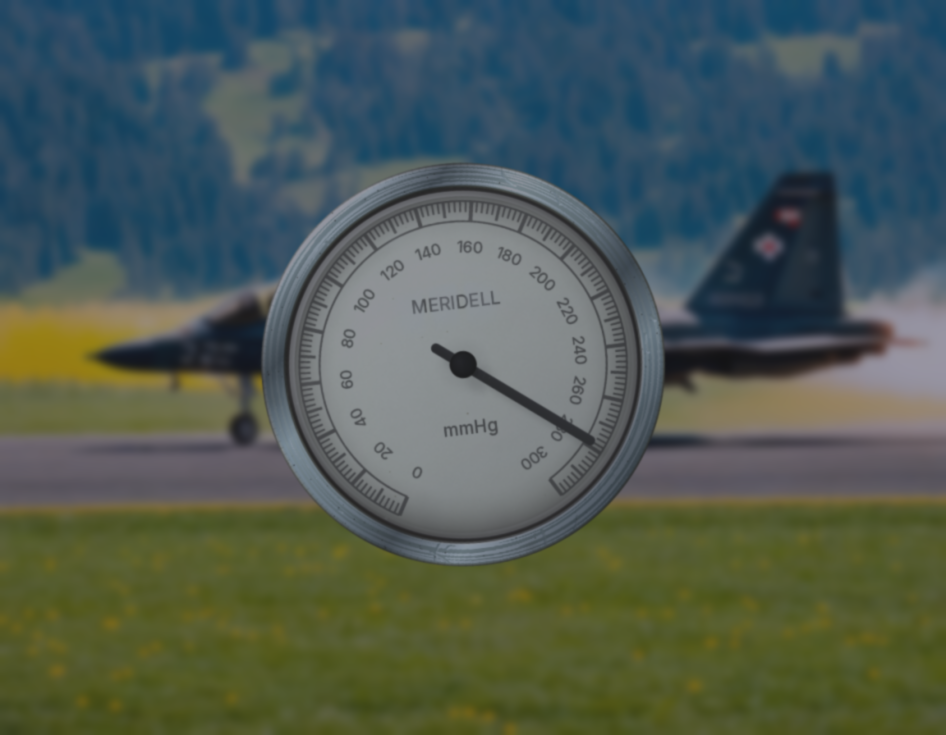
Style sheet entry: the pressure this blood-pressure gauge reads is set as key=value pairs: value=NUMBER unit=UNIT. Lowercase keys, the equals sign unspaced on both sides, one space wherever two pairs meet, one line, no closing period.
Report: value=278 unit=mmHg
